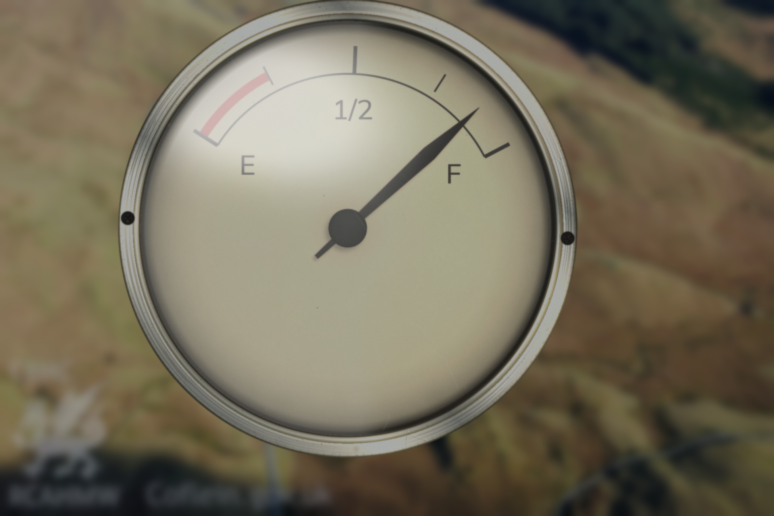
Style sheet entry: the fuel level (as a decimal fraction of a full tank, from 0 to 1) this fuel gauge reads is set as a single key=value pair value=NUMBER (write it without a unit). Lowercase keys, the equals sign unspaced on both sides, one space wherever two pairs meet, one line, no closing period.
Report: value=0.875
